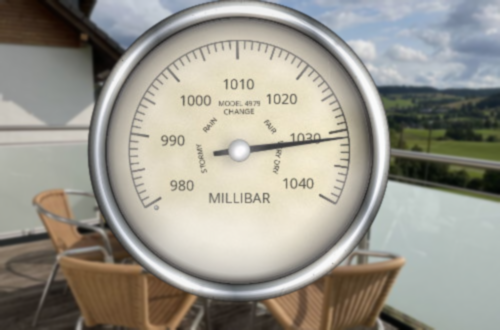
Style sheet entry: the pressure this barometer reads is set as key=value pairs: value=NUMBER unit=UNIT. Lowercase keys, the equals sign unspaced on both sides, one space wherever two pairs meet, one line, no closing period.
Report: value=1031 unit=mbar
